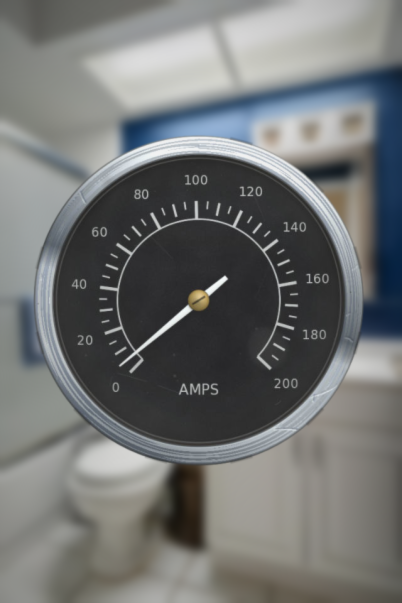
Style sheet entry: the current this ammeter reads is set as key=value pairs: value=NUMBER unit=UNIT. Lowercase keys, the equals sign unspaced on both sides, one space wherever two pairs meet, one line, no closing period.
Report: value=5 unit=A
